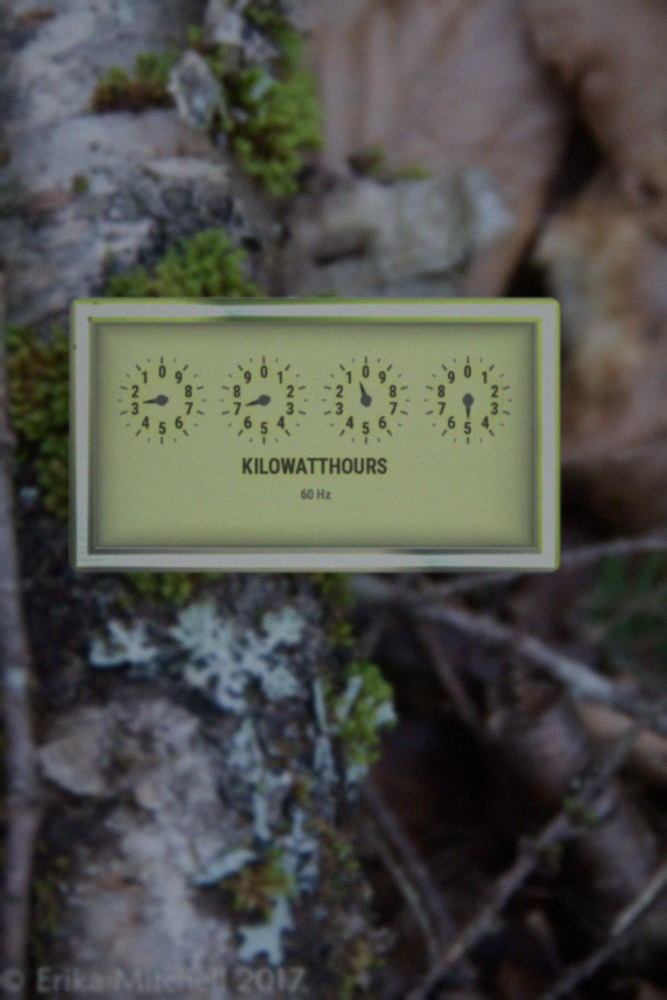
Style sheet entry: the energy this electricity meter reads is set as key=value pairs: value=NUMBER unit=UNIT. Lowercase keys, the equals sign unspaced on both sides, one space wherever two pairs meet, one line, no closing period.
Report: value=2705 unit=kWh
